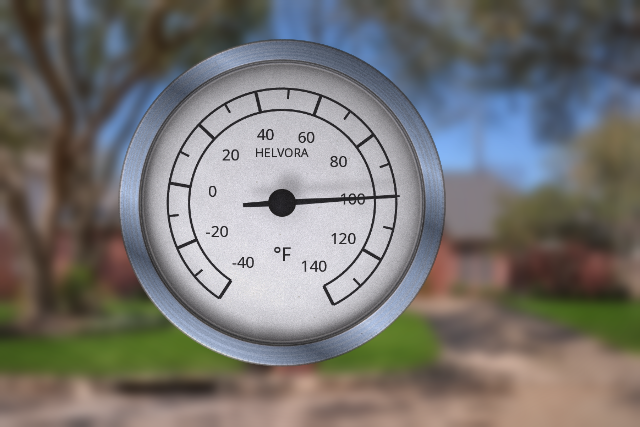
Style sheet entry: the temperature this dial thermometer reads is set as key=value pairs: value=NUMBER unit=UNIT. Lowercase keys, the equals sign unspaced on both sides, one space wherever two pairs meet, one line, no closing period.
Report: value=100 unit=°F
